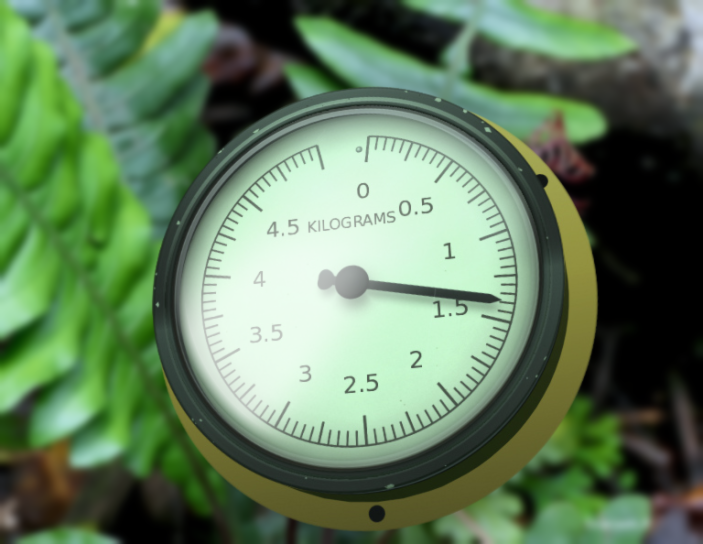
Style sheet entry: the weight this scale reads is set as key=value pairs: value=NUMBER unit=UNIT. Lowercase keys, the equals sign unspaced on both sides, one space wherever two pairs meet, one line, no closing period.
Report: value=1.4 unit=kg
